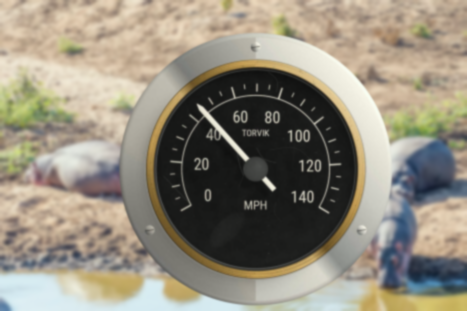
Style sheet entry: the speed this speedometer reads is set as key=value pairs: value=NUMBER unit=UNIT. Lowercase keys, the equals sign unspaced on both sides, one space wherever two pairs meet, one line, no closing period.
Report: value=45 unit=mph
